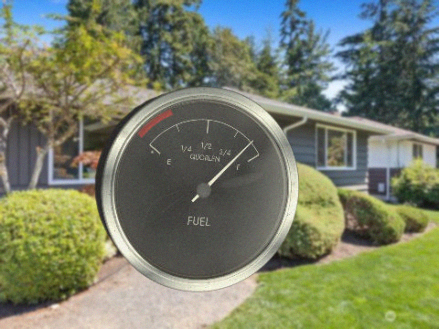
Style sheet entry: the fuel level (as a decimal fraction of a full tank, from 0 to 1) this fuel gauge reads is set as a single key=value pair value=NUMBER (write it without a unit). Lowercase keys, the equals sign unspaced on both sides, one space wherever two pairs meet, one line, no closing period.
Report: value=0.875
